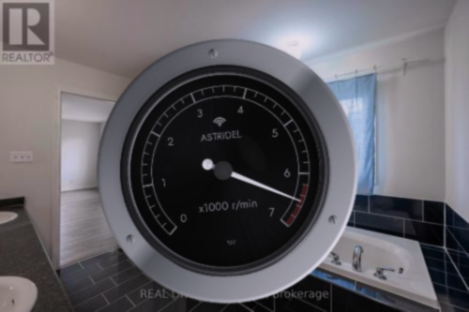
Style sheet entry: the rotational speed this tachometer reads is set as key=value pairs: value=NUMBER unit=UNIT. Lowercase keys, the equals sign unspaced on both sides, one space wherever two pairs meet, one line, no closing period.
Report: value=6500 unit=rpm
